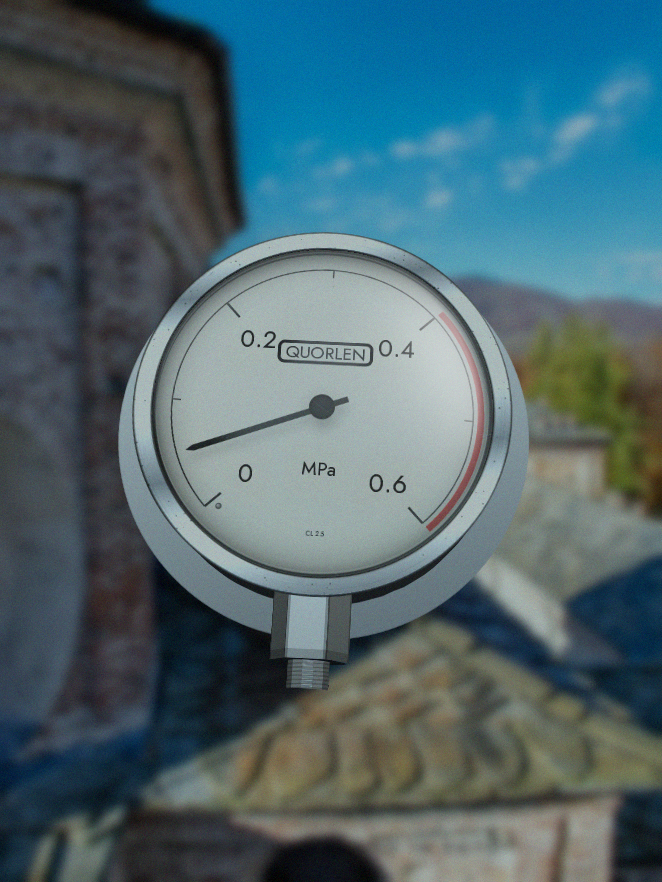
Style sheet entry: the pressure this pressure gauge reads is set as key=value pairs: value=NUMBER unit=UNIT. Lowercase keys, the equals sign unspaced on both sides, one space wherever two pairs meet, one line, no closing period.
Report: value=0.05 unit=MPa
